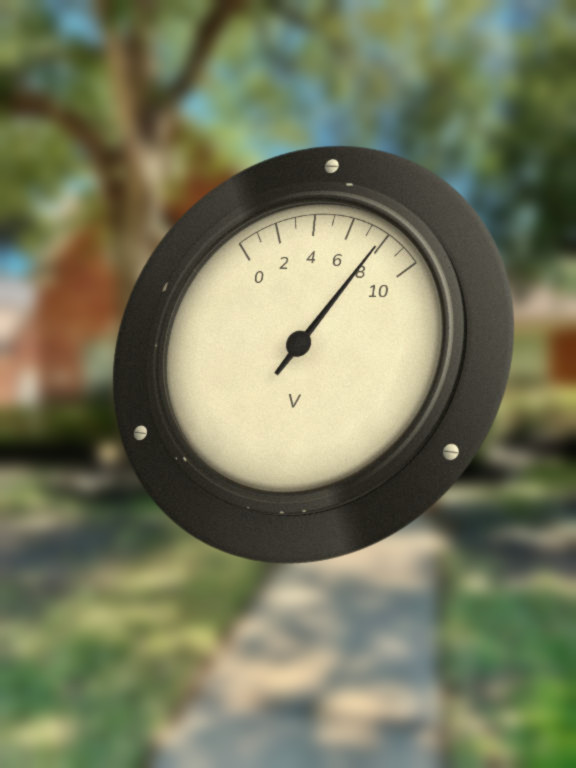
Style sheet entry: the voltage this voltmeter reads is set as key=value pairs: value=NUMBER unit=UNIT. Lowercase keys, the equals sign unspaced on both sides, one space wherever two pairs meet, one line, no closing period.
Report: value=8 unit=V
